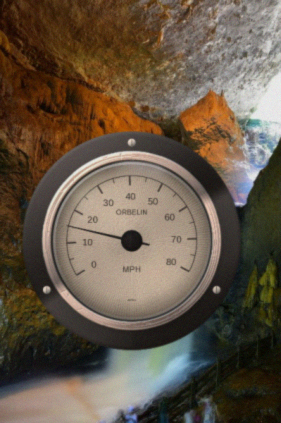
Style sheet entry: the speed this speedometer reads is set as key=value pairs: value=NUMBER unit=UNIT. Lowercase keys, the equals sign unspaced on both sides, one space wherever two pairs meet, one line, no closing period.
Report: value=15 unit=mph
